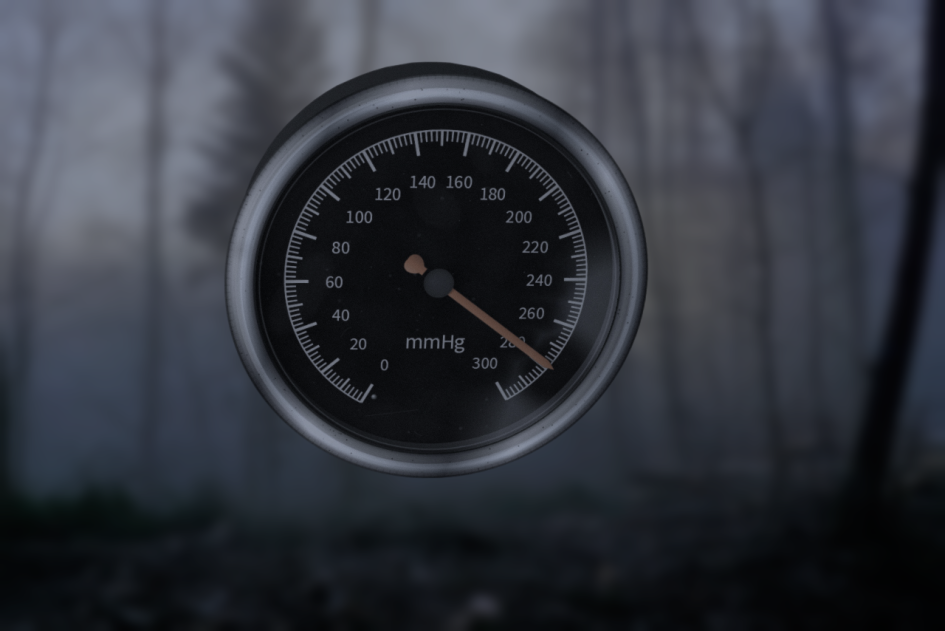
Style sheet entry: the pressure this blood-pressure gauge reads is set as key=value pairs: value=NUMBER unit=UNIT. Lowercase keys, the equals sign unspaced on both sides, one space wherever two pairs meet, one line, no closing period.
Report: value=278 unit=mmHg
